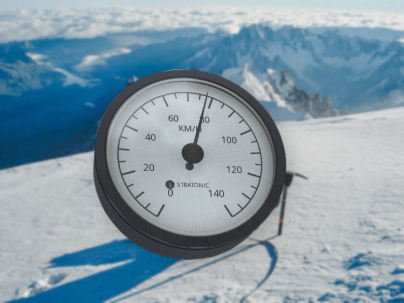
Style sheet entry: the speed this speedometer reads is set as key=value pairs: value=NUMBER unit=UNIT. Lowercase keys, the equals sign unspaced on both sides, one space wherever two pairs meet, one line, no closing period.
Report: value=77.5 unit=km/h
